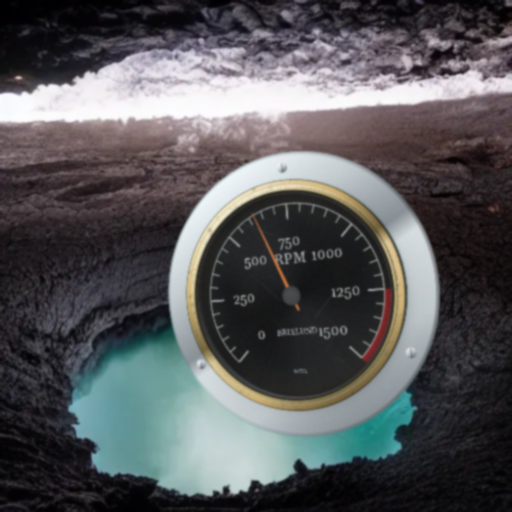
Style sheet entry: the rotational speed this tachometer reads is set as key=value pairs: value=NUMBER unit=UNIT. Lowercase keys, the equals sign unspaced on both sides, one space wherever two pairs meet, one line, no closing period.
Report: value=625 unit=rpm
